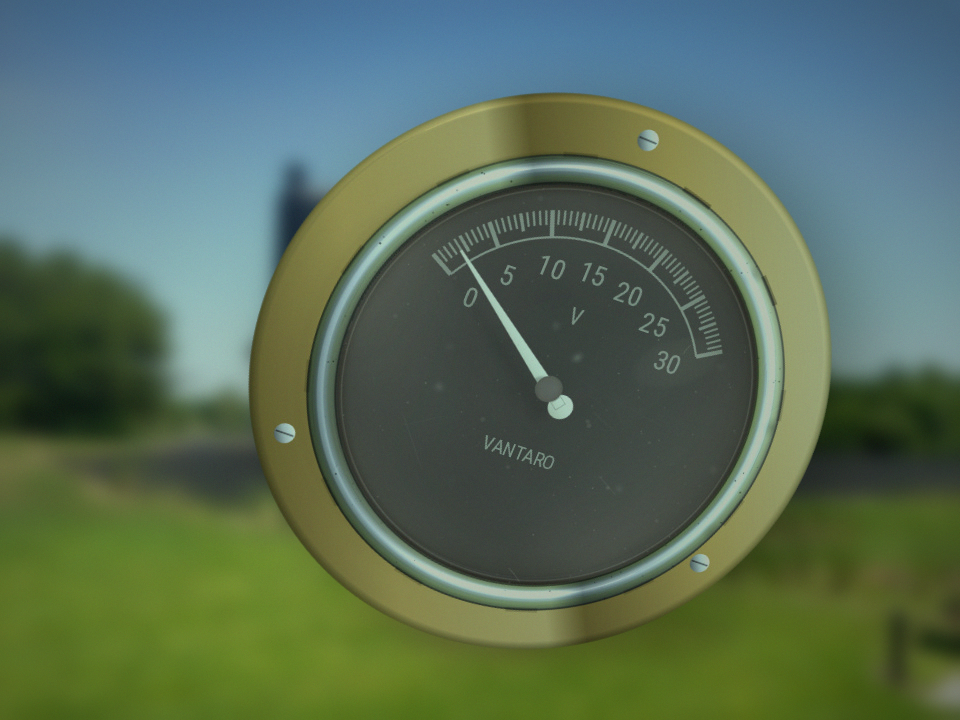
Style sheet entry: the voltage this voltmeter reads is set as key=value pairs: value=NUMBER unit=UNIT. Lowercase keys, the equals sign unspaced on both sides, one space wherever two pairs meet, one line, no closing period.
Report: value=2 unit=V
